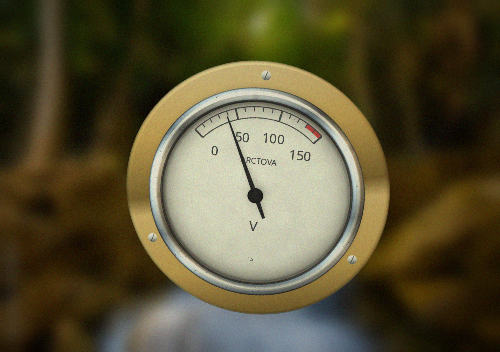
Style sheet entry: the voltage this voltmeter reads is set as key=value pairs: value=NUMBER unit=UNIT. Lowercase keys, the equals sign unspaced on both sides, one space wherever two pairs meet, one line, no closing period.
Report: value=40 unit=V
